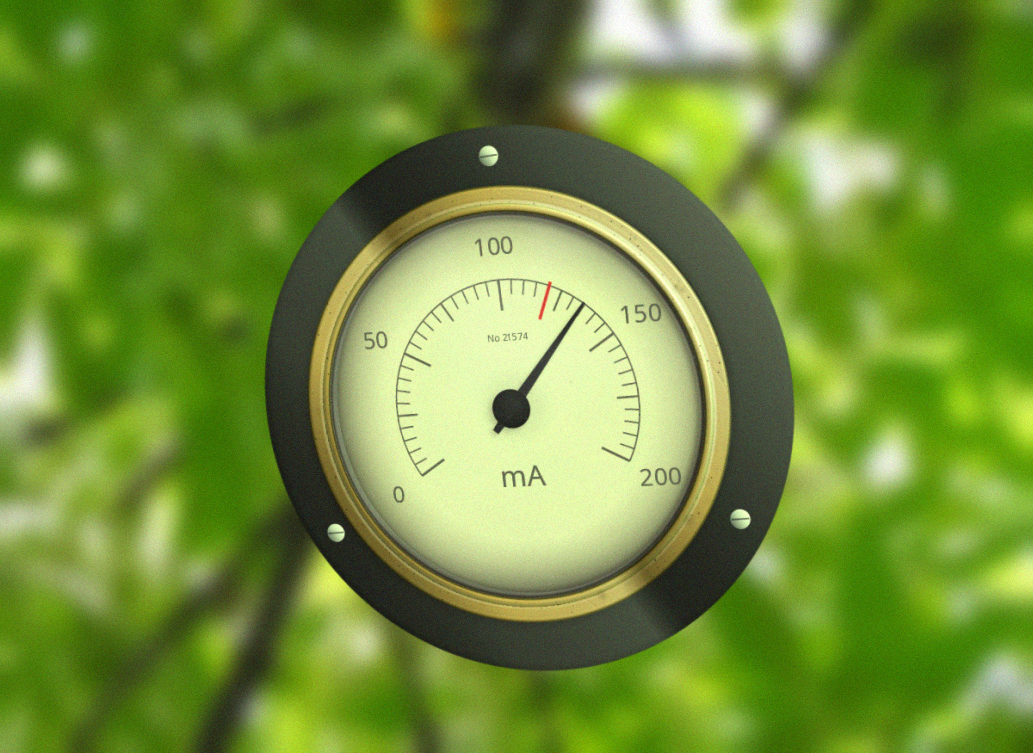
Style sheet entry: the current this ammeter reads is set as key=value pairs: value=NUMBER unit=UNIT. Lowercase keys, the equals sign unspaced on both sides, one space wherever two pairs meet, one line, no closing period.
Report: value=135 unit=mA
